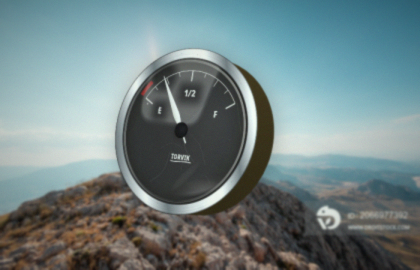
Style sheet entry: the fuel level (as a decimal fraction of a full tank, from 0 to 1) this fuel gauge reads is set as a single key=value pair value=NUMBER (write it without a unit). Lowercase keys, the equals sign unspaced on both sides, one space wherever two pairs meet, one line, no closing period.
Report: value=0.25
